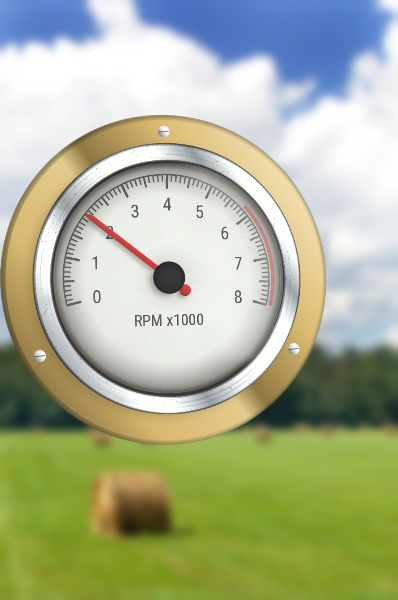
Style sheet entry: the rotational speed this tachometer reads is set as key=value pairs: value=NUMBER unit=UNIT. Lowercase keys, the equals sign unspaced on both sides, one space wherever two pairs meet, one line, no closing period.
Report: value=2000 unit=rpm
